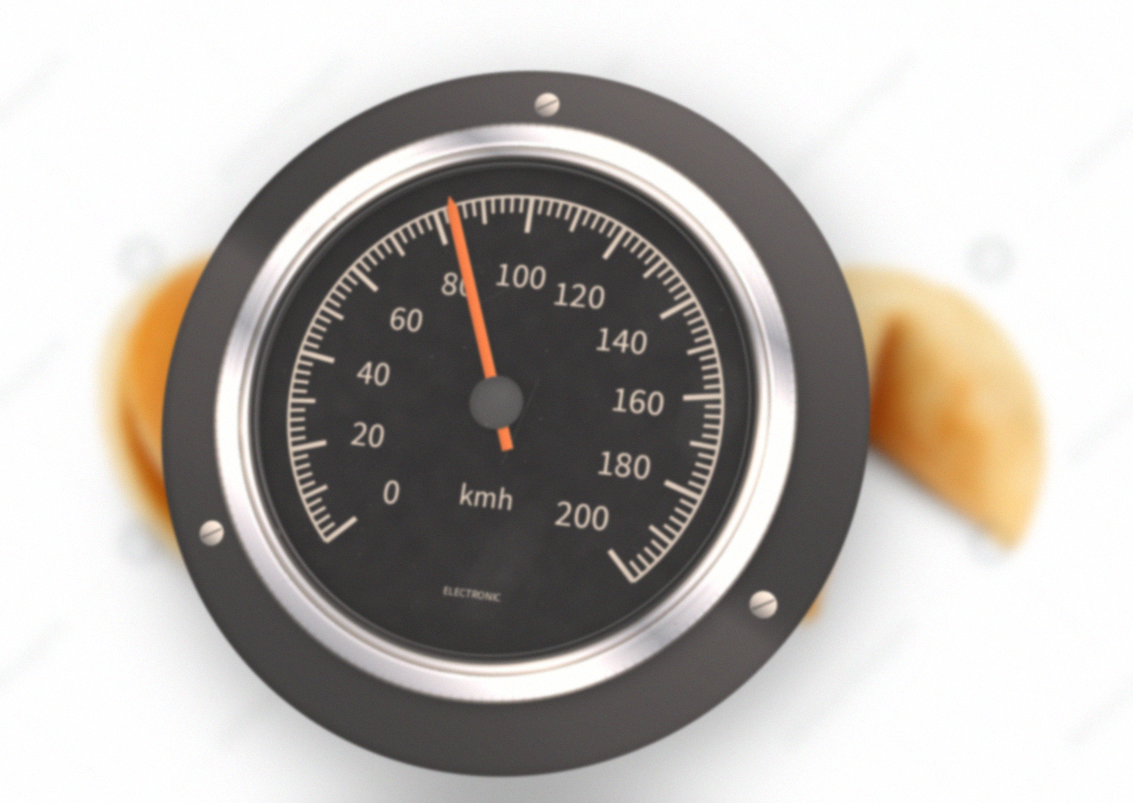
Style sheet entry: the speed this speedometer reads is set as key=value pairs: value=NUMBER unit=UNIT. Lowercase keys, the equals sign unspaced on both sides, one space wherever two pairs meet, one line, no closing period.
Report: value=84 unit=km/h
